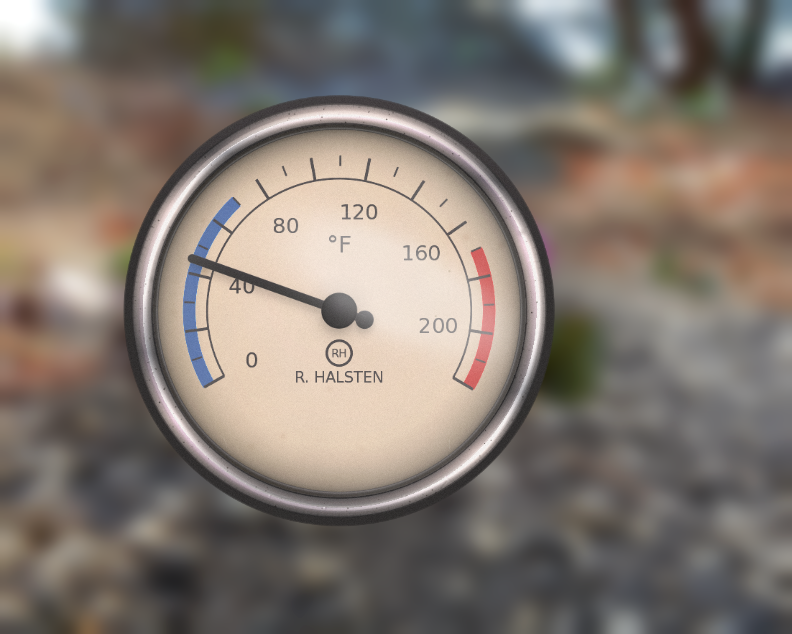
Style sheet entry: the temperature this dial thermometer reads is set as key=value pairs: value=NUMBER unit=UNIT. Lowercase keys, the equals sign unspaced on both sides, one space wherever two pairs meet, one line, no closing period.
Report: value=45 unit=°F
